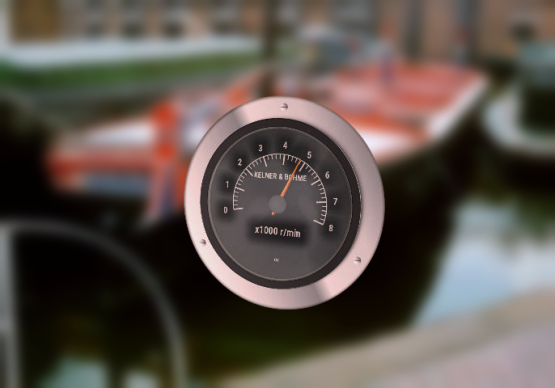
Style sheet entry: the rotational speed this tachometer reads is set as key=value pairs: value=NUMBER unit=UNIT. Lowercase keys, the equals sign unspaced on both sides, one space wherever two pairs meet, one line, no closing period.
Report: value=4800 unit=rpm
